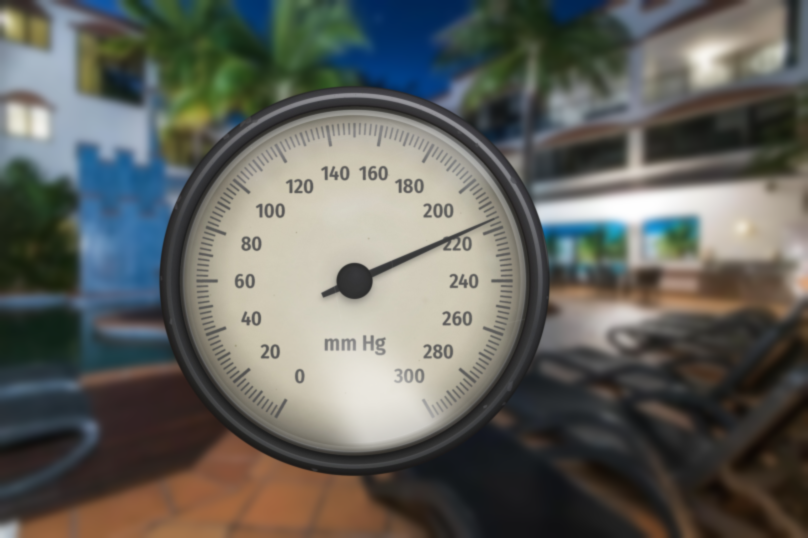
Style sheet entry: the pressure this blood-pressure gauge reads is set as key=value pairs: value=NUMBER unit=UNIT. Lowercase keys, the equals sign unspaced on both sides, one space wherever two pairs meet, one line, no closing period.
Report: value=216 unit=mmHg
